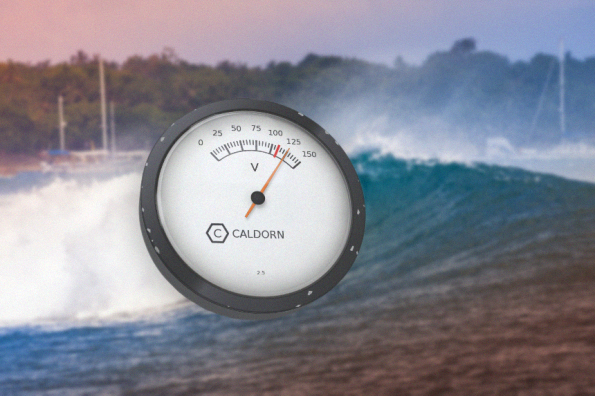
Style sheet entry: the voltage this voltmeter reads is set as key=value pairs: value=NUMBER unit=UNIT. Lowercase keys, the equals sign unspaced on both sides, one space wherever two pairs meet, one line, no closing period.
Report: value=125 unit=V
